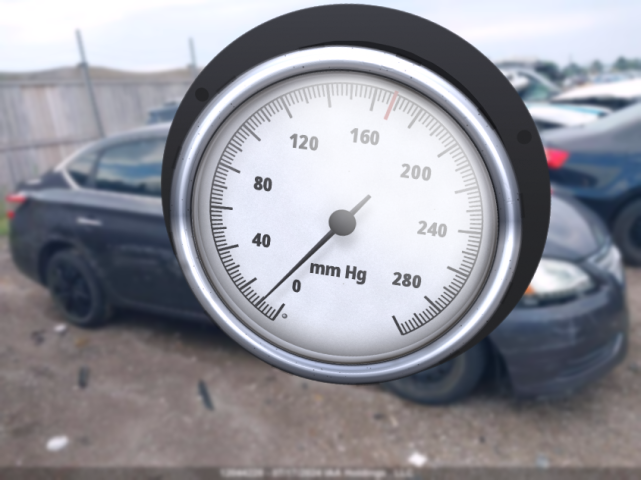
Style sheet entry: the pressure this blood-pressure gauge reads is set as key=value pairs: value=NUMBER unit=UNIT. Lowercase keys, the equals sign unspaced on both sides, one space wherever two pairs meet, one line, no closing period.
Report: value=10 unit=mmHg
